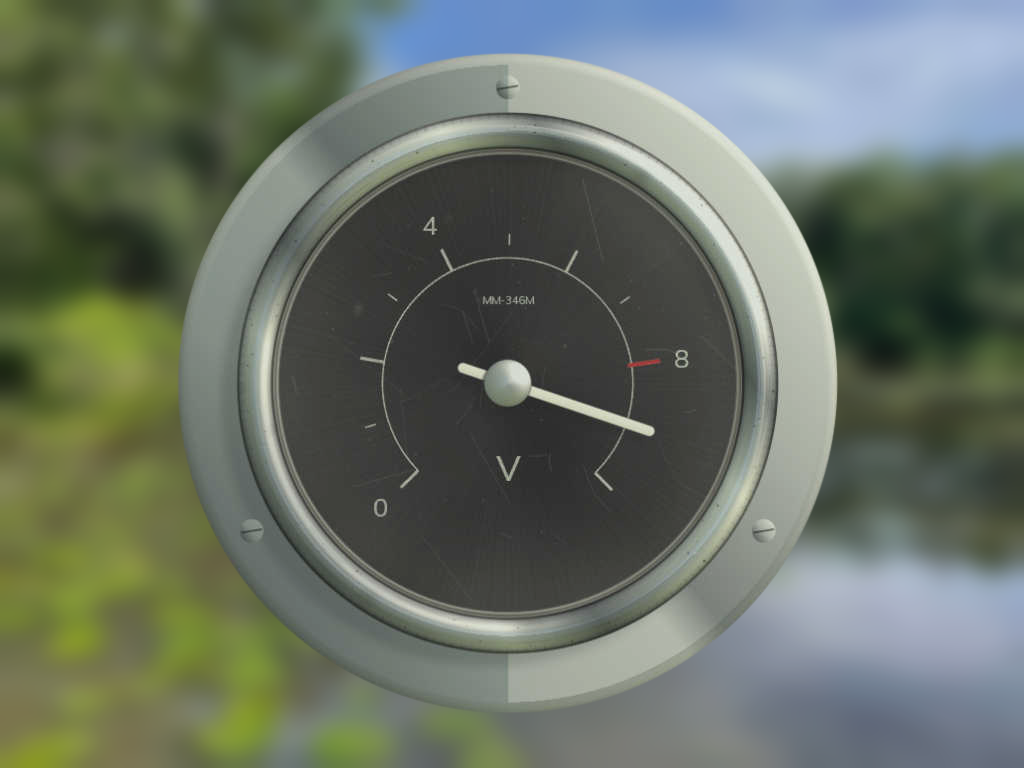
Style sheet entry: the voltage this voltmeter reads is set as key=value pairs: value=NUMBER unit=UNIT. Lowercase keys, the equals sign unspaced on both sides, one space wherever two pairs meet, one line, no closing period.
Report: value=9 unit=V
